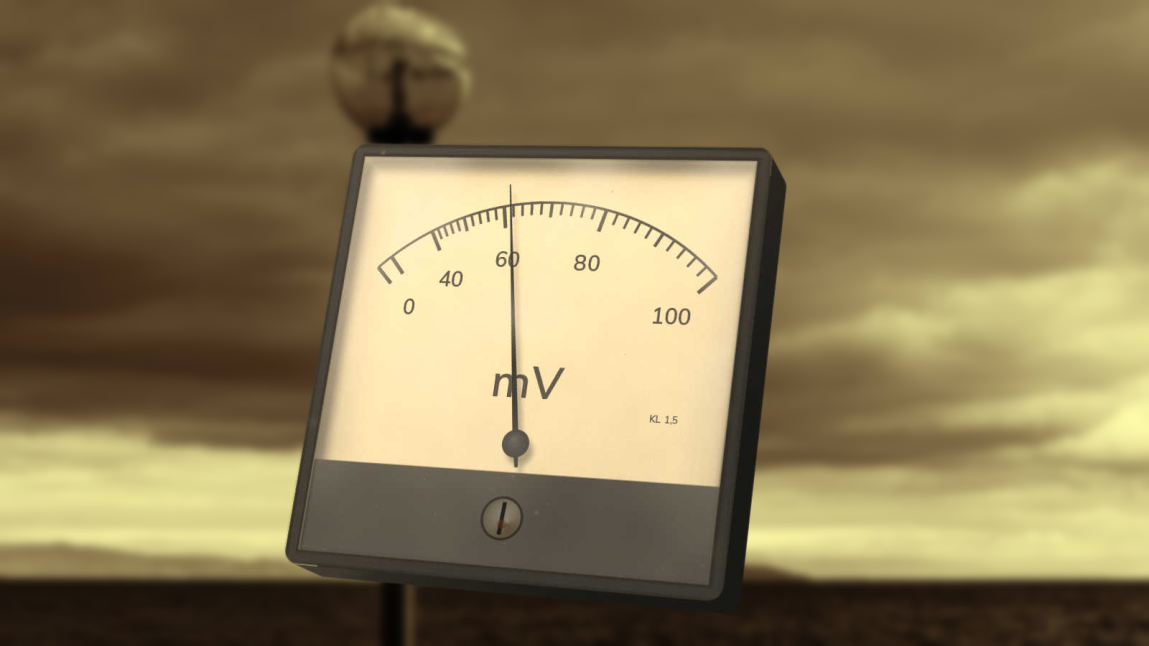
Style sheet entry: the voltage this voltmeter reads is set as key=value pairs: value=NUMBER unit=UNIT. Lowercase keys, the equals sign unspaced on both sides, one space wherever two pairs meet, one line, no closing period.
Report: value=62 unit=mV
